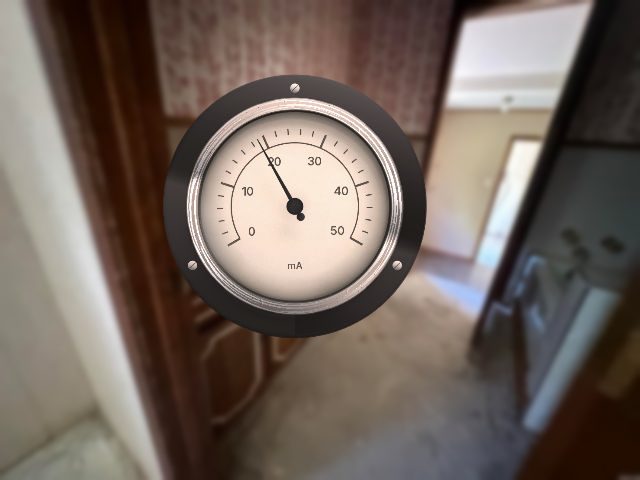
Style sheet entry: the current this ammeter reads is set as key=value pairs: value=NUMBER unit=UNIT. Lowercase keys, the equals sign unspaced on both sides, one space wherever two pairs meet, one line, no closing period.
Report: value=19 unit=mA
